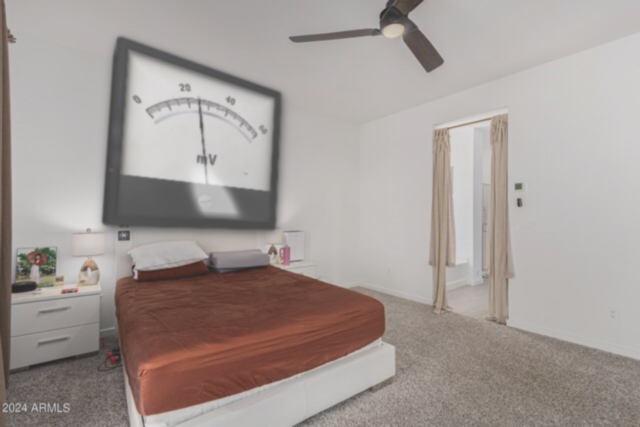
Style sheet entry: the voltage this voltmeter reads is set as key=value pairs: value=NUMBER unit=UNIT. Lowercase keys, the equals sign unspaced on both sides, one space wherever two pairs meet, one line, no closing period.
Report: value=25 unit=mV
